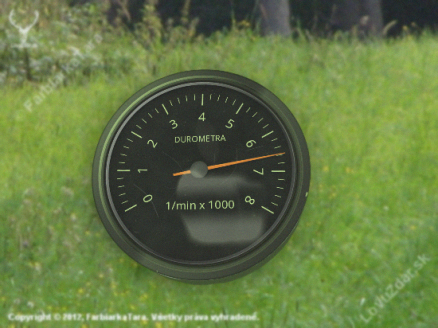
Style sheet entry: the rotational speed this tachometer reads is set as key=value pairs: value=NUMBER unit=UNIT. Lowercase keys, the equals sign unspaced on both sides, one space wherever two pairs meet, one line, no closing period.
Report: value=6600 unit=rpm
